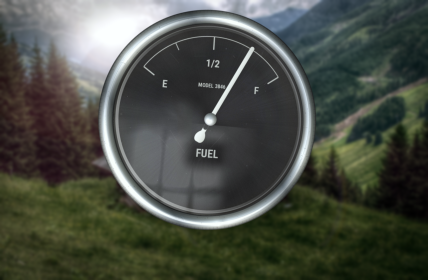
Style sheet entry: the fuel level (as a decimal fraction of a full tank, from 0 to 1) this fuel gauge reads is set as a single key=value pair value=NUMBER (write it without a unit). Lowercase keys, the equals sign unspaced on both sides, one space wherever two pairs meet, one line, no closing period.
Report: value=0.75
